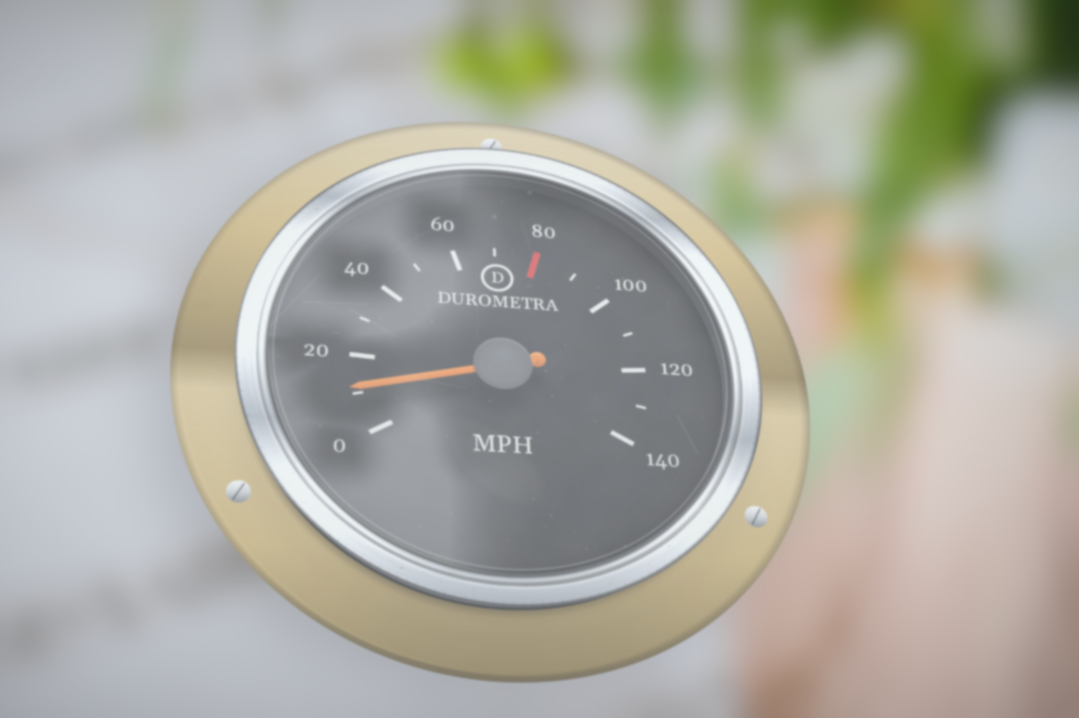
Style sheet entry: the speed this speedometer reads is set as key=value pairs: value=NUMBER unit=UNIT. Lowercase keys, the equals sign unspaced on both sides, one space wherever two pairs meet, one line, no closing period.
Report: value=10 unit=mph
